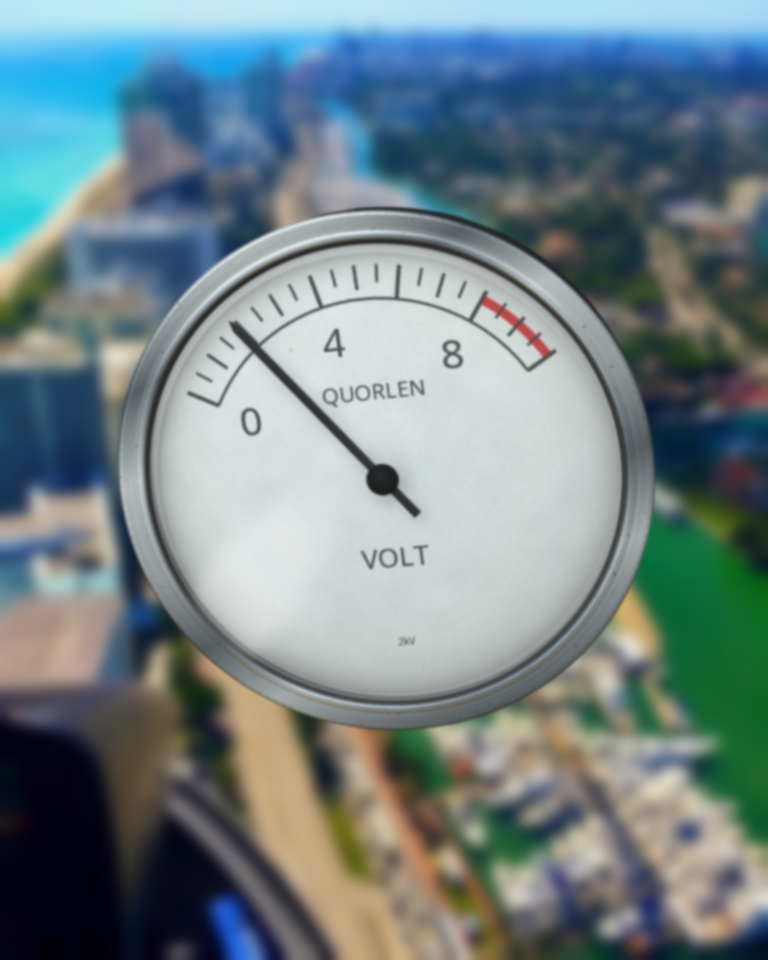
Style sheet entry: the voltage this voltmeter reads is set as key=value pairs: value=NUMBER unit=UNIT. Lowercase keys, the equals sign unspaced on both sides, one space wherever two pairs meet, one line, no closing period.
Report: value=2 unit=V
